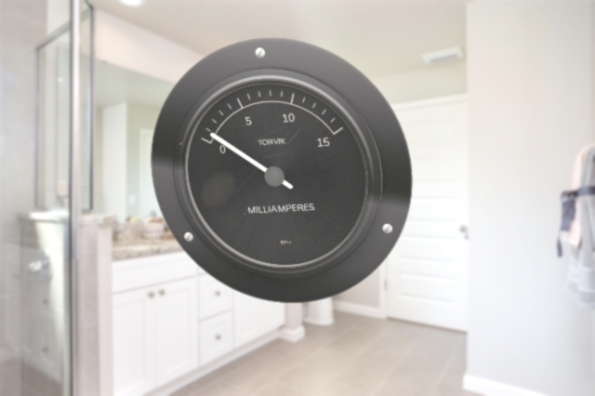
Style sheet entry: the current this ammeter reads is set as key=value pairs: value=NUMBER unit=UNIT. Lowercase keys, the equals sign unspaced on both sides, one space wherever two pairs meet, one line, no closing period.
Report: value=1 unit=mA
